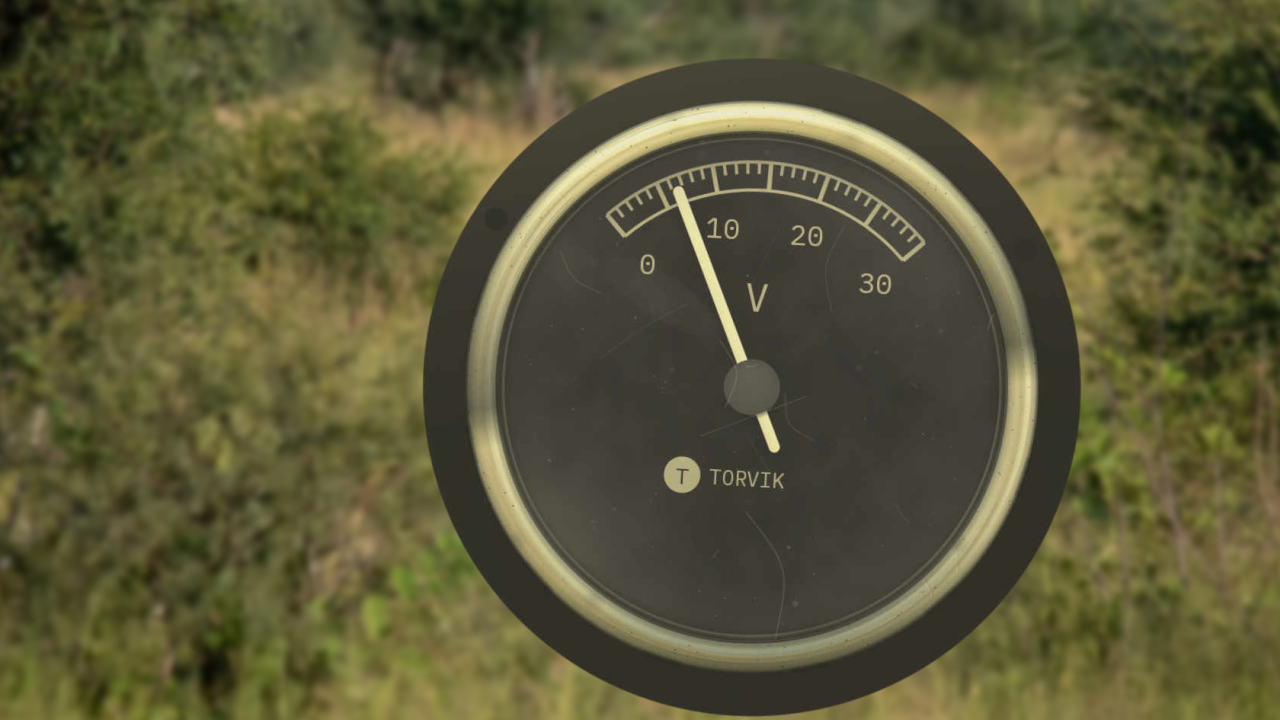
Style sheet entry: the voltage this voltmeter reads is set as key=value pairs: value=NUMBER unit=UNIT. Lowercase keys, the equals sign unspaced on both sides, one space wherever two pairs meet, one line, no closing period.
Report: value=6.5 unit=V
